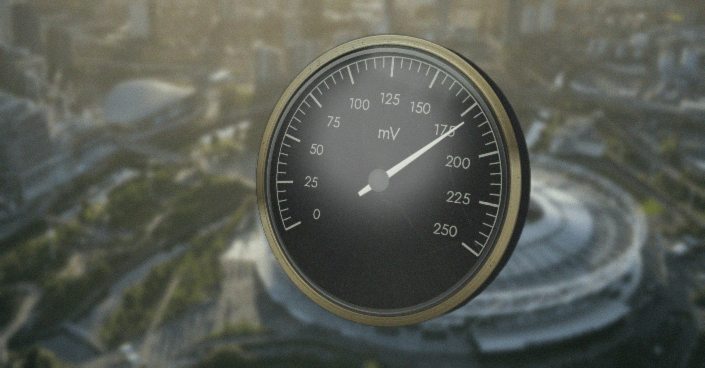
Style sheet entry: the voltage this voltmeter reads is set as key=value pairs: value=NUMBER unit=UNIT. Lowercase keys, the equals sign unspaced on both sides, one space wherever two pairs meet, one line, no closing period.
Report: value=180 unit=mV
